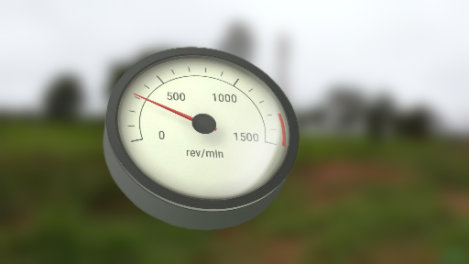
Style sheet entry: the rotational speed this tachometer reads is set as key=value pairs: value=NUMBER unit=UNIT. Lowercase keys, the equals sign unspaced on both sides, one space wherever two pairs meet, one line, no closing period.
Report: value=300 unit=rpm
